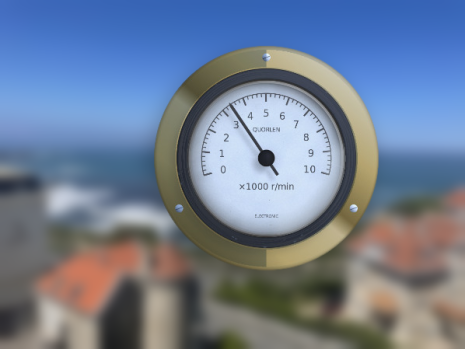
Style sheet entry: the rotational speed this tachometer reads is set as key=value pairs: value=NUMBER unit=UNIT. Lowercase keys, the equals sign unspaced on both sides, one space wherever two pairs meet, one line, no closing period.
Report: value=3400 unit=rpm
